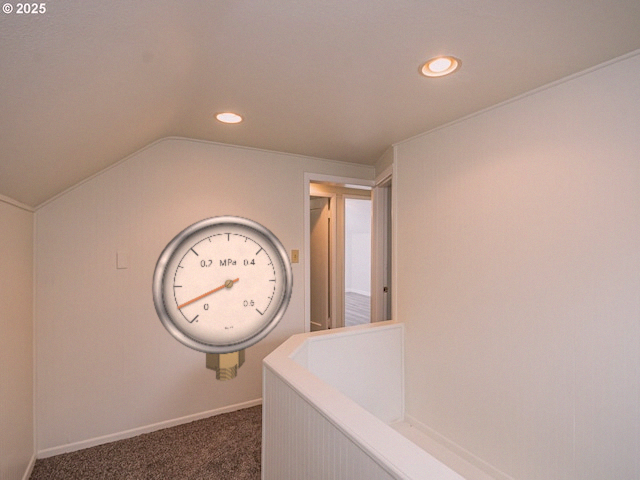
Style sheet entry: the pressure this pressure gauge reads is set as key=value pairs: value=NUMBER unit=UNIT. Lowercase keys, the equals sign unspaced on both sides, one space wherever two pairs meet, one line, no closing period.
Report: value=0.05 unit=MPa
